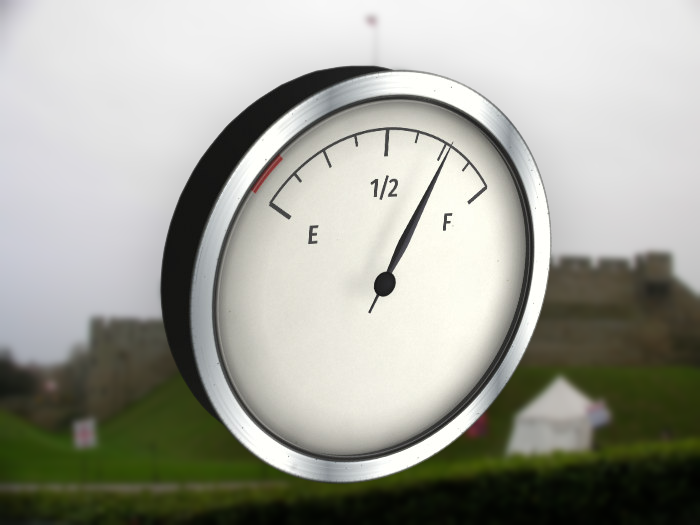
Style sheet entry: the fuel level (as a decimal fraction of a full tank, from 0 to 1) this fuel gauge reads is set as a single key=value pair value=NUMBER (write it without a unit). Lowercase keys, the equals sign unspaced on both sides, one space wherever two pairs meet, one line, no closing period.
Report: value=0.75
